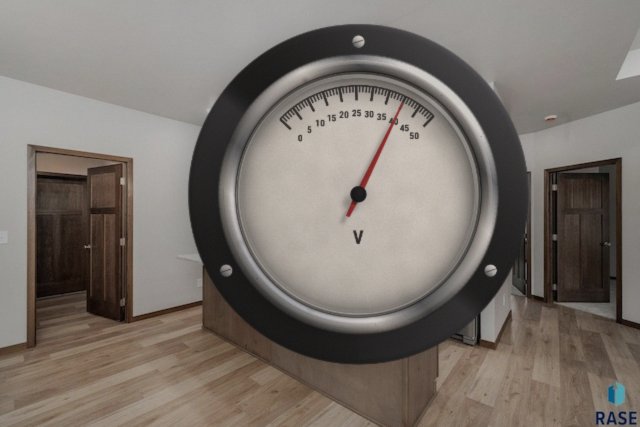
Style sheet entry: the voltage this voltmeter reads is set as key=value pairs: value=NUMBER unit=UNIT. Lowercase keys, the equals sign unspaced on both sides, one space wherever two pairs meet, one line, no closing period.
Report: value=40 unit=V
